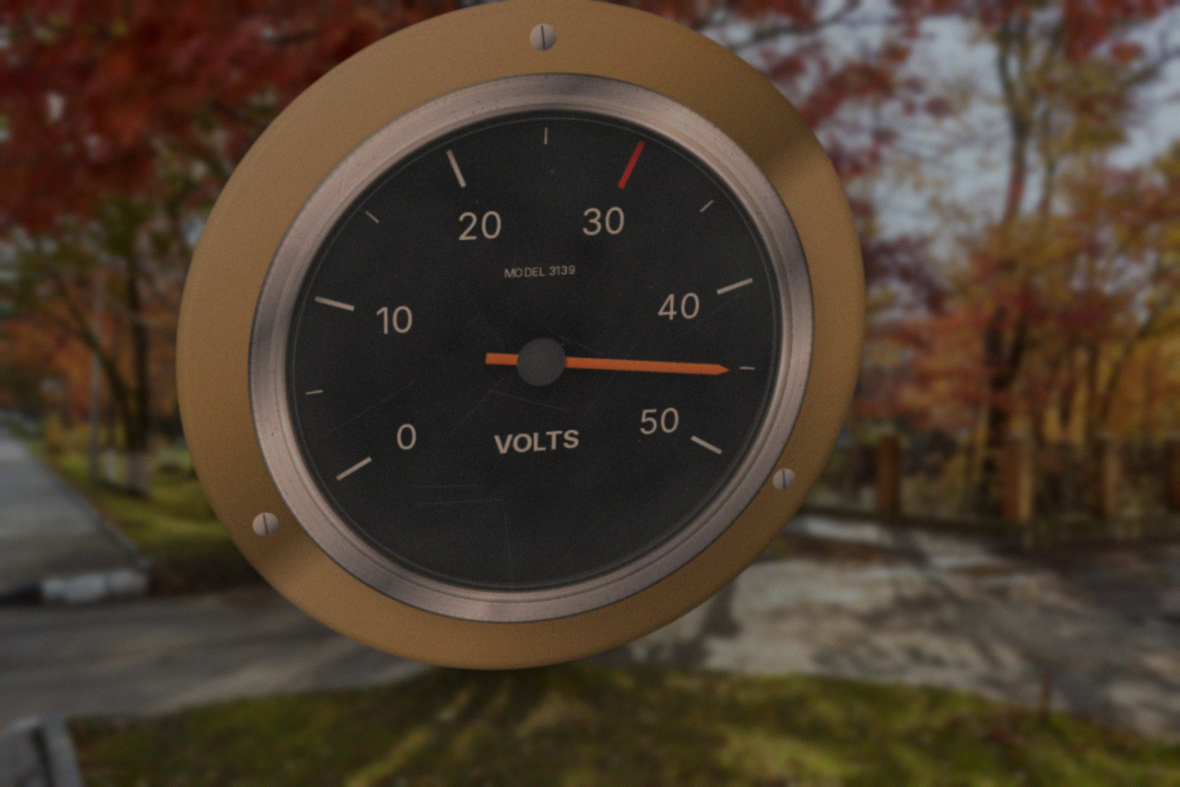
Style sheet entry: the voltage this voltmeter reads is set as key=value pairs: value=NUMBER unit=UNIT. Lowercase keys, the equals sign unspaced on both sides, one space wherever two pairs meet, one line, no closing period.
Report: value=45 unit=V
